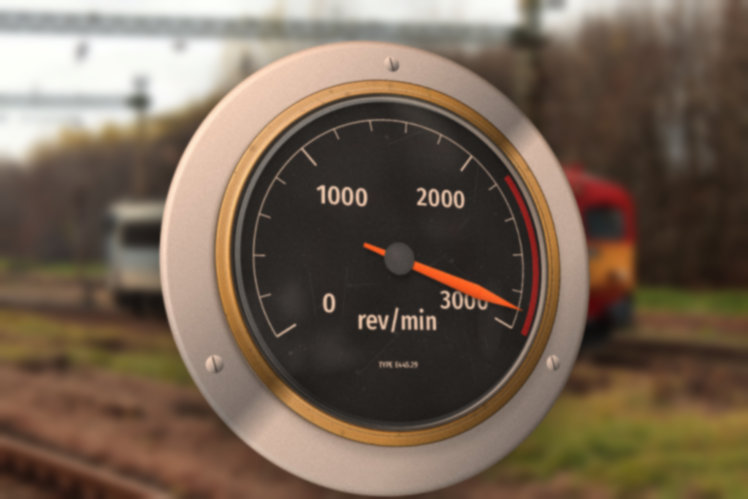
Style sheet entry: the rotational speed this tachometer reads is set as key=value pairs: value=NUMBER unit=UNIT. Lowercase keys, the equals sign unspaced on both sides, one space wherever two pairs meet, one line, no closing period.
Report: value=2900 unit=rpm
